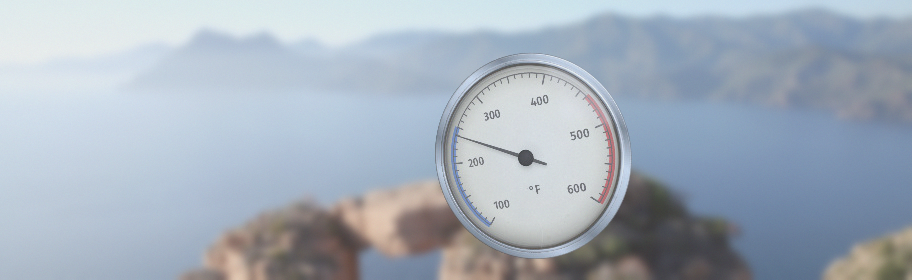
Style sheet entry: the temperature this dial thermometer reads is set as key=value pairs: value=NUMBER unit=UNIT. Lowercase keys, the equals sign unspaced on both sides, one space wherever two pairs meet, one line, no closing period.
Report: value=240 unit=°F
